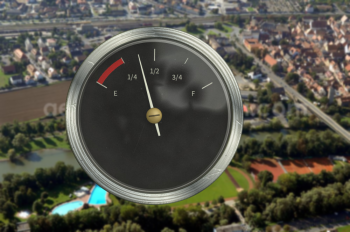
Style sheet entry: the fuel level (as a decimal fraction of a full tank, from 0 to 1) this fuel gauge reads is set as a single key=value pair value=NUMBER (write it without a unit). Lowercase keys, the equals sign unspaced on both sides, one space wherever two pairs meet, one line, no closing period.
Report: value=0.375
